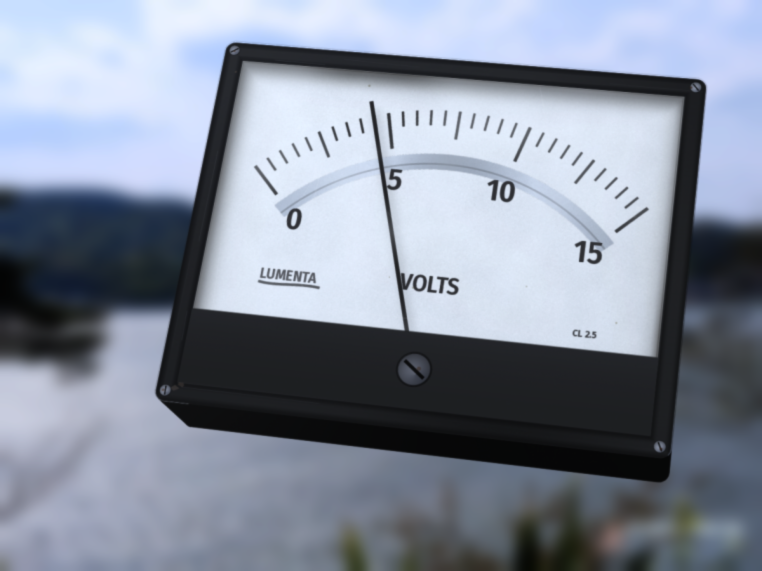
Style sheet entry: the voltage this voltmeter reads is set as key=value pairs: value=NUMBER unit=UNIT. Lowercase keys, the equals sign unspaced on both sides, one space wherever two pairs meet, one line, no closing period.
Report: value=4.5 unit=V
